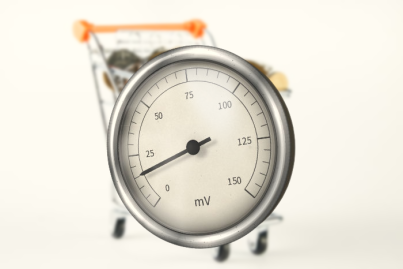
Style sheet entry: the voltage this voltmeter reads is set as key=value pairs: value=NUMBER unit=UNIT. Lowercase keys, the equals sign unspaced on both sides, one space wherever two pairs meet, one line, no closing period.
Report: value=15 unit=mV
